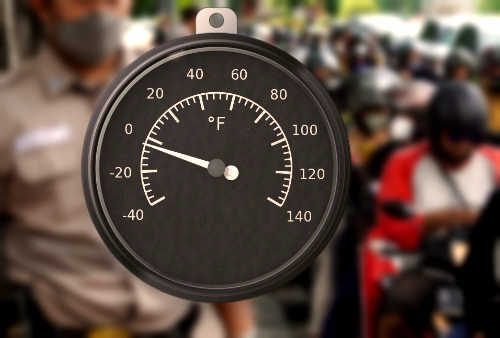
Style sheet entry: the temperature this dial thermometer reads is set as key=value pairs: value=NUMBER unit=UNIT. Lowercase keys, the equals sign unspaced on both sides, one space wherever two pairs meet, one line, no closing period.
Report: value=-4 unit=°F
